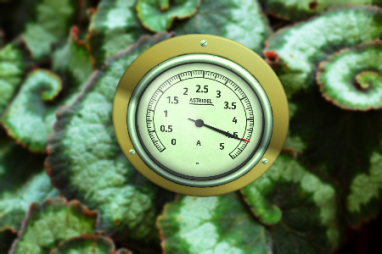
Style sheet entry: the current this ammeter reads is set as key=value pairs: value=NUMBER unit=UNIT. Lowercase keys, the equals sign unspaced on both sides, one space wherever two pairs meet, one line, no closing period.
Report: value=4.5 unit=A
